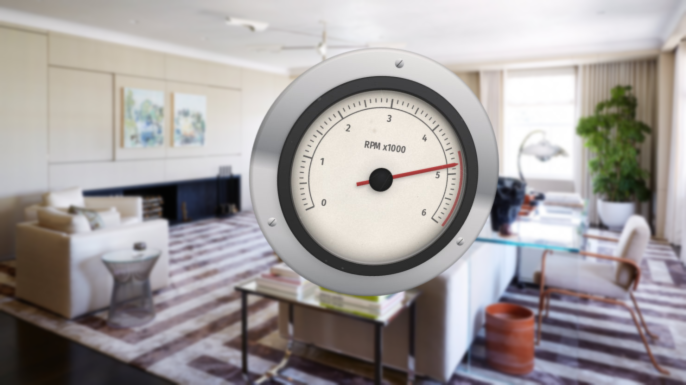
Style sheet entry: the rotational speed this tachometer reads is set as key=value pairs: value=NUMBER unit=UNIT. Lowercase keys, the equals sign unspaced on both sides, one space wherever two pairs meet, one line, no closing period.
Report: value=4800 unit=rpm
